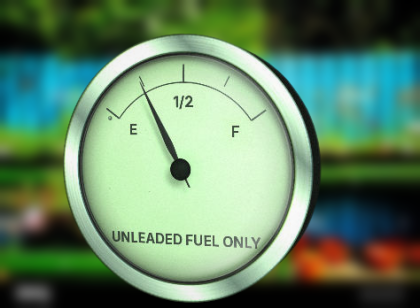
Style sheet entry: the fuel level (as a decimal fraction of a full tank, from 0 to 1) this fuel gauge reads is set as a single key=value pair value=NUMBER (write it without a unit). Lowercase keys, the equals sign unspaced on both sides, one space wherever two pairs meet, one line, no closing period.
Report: value=0.25
